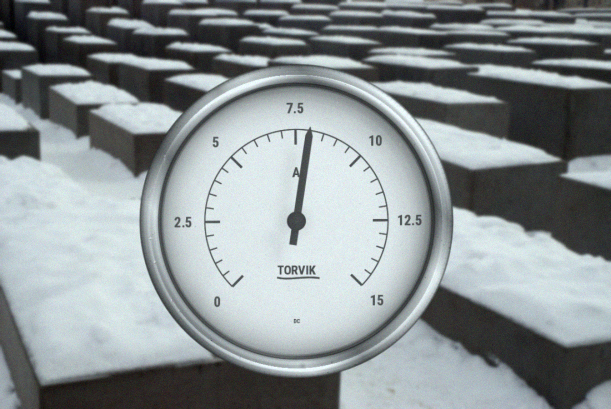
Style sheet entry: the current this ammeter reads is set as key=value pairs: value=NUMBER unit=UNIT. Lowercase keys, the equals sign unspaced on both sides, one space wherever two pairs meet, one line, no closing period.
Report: value=8 unit=A
